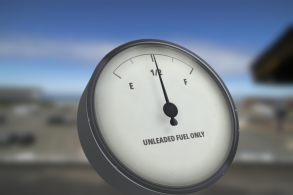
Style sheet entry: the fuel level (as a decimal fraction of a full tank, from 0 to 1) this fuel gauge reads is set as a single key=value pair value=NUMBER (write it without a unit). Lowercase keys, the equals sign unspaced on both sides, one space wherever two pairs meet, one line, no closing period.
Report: value=0.5
